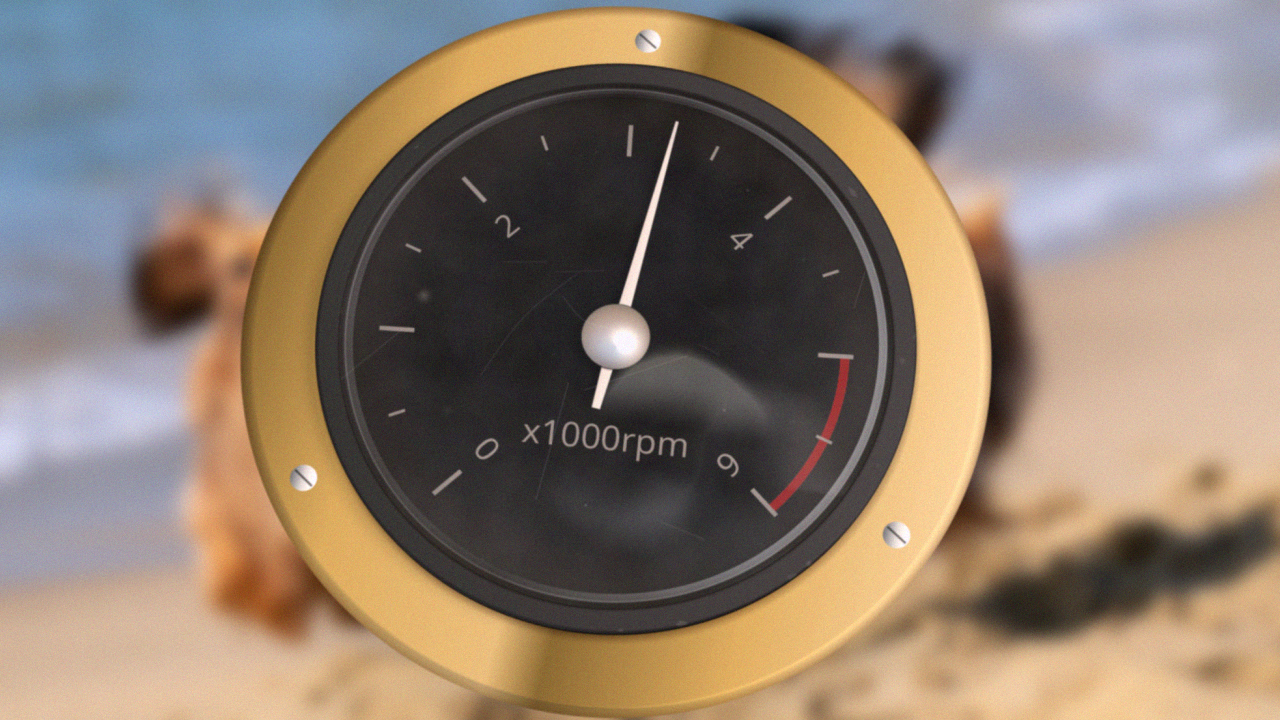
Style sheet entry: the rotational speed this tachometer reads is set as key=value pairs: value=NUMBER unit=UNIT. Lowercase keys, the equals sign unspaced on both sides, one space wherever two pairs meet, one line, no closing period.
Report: value=3250 unit=rpm
